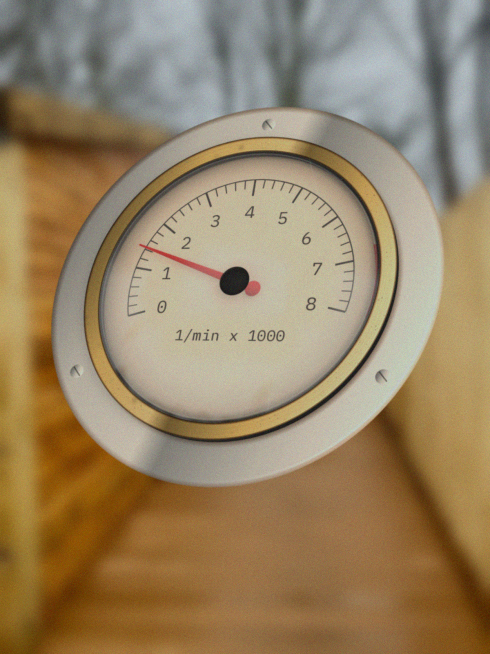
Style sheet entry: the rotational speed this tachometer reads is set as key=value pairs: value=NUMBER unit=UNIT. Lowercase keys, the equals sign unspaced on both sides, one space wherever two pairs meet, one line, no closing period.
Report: value=1400 unit=rpm
